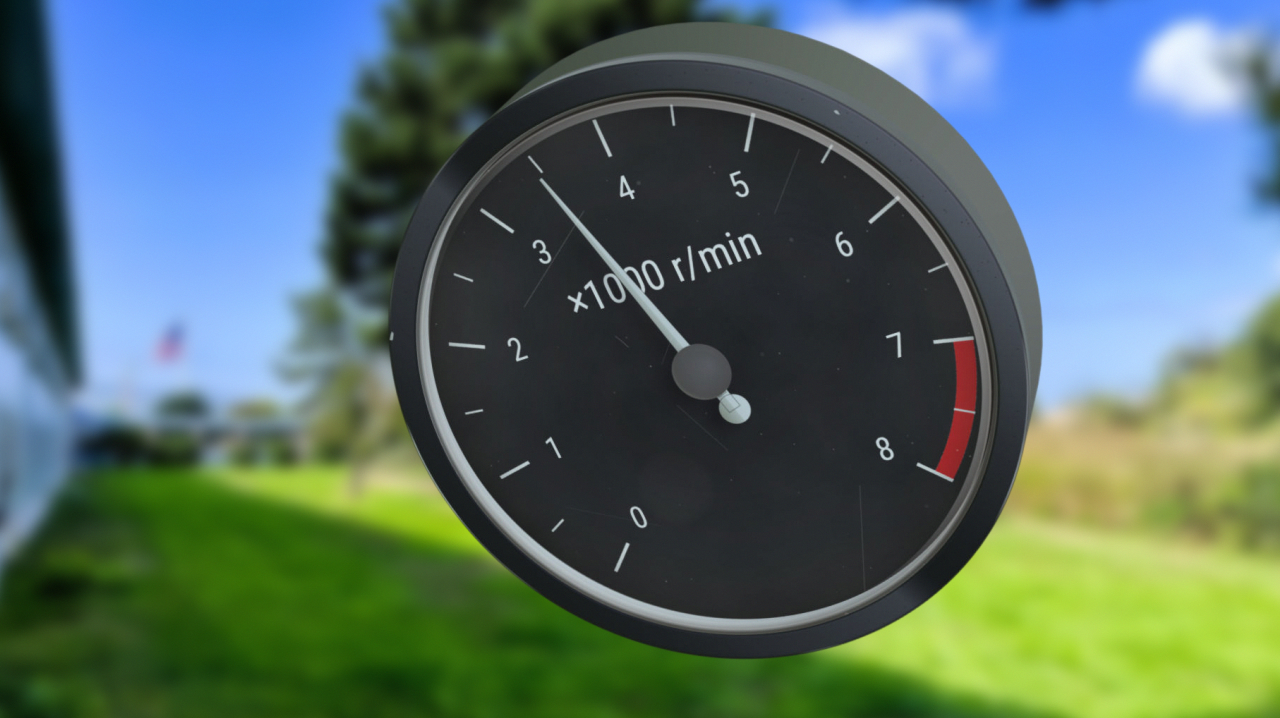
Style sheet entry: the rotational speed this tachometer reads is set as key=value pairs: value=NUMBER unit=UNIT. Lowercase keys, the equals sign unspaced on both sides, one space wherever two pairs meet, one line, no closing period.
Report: value=3500 unit=rpm
